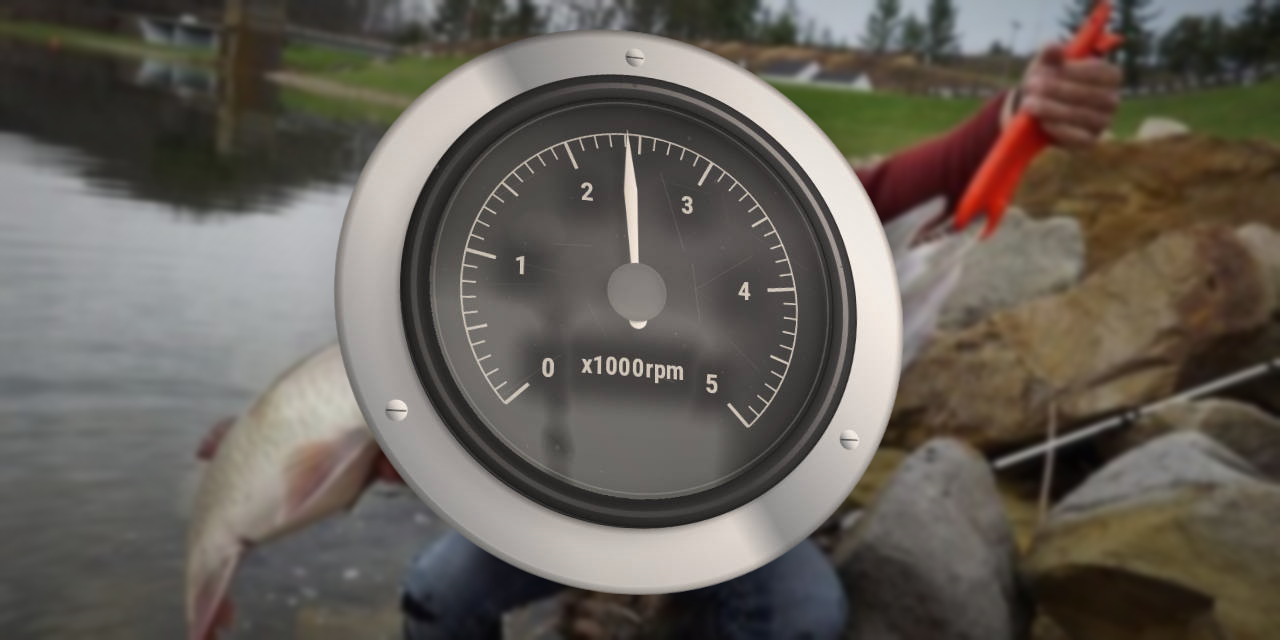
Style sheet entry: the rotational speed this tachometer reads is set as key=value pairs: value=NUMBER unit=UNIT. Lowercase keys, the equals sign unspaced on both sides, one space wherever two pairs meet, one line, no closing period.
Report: value=2400 unit=rpm
